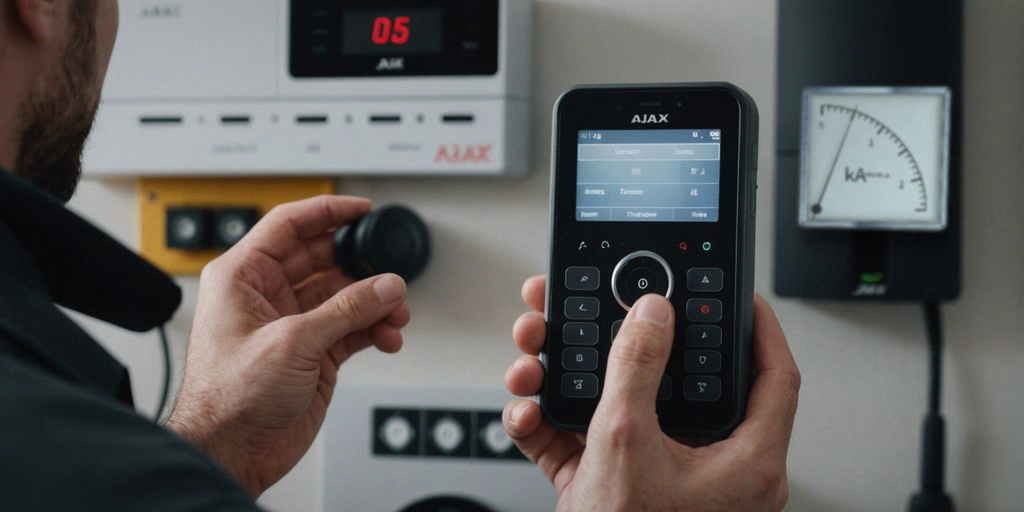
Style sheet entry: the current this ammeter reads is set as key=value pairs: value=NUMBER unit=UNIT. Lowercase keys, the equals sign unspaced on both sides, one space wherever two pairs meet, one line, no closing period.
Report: value=0.5 unit=kA
